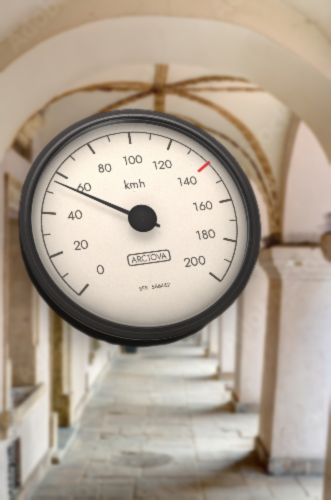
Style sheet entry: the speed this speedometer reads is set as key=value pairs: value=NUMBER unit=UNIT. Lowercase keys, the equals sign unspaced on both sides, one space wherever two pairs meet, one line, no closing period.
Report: value=55 unit=km/h
